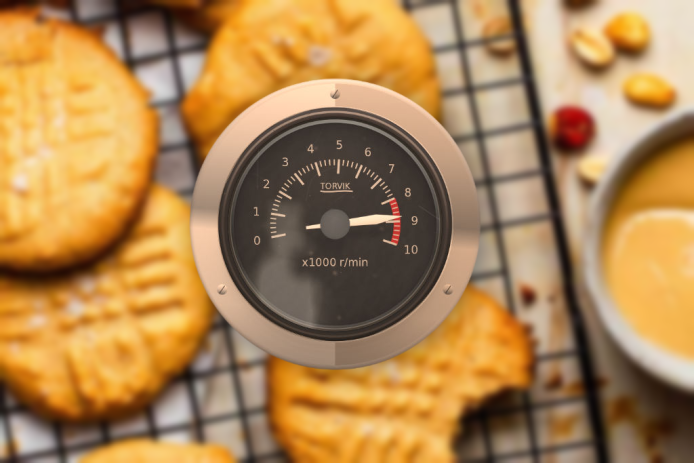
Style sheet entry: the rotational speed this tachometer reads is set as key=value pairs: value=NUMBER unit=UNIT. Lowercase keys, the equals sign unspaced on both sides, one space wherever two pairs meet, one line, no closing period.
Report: value=8800 unit=rpm
